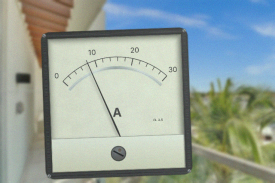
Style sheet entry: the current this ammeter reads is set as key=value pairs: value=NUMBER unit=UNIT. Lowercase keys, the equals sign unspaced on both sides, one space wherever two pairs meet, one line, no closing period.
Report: value=8 unit=A
